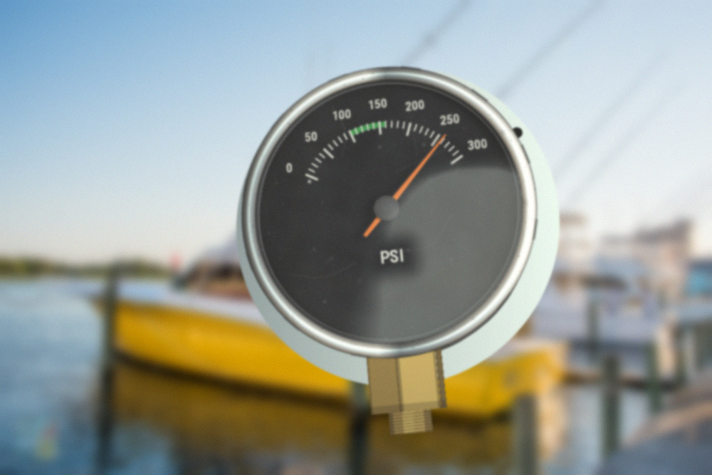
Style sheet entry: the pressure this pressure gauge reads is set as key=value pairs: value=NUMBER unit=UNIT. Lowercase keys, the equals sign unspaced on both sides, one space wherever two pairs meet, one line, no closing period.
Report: value=260 unit=psi
